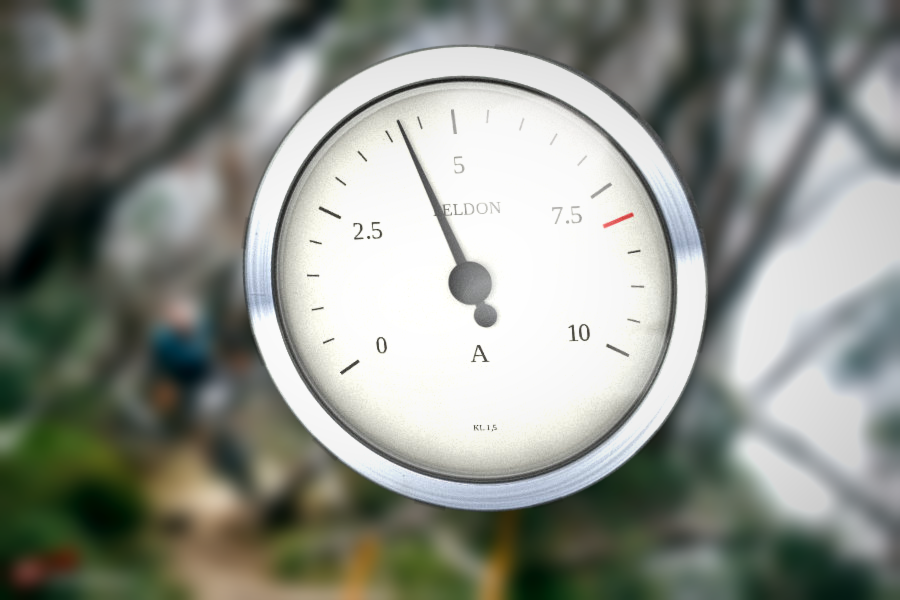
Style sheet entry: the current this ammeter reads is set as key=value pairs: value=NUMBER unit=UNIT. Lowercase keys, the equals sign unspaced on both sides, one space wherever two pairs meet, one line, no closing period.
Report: value=4.25 unit=A
